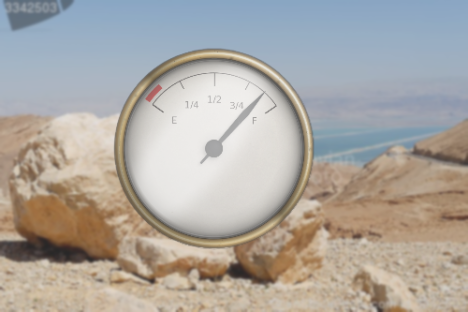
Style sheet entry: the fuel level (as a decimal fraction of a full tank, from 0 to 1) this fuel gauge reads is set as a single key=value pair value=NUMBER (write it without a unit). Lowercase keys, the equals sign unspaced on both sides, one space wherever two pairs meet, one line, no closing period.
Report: value=0.875
